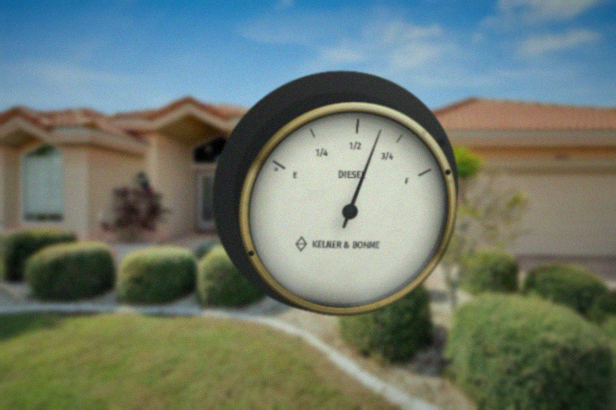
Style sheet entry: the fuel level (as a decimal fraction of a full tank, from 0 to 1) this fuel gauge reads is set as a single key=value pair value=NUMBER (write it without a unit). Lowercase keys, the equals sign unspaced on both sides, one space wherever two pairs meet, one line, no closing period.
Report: value=0.625
